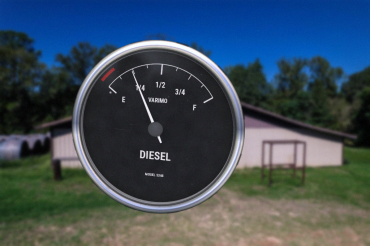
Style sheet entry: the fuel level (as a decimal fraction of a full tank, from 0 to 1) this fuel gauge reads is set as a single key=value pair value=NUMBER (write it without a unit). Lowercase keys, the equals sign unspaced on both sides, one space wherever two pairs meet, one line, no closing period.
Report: value=0.25
